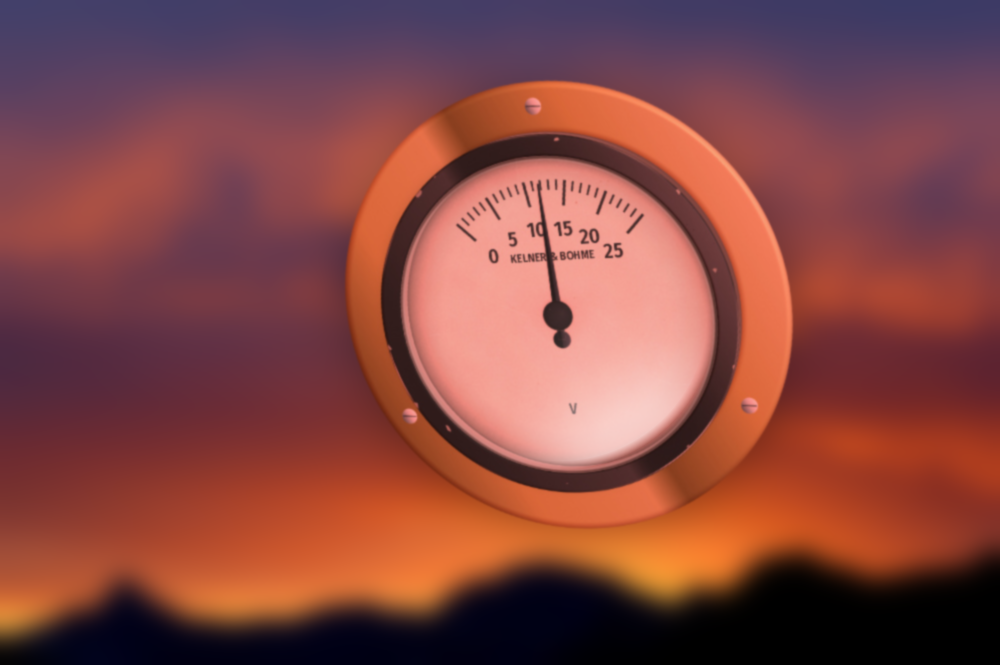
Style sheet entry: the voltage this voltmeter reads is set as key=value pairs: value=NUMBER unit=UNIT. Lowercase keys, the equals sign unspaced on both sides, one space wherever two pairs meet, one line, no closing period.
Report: value=12 unit=V
